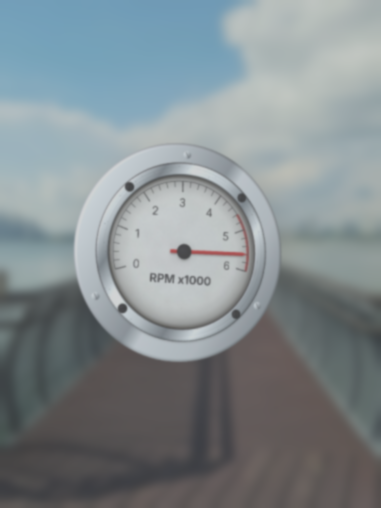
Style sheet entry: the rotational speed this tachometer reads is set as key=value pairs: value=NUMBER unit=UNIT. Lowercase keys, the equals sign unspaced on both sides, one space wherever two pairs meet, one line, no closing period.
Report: value=5600 unit=rpm
